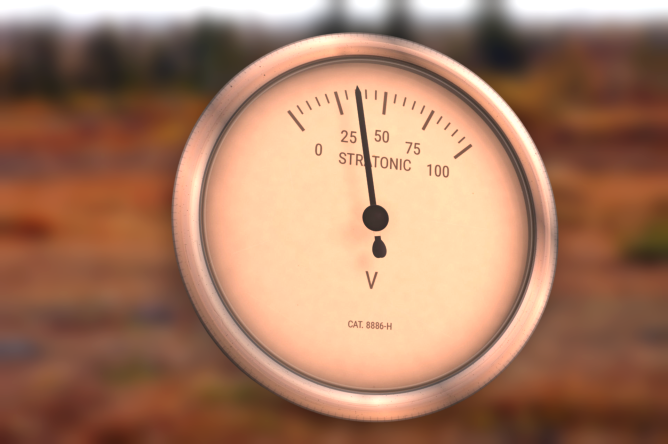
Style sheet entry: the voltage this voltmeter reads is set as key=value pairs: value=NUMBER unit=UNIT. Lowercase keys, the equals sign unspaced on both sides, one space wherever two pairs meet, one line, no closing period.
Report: value=35 unit=V
